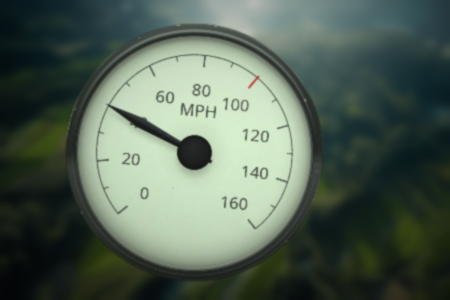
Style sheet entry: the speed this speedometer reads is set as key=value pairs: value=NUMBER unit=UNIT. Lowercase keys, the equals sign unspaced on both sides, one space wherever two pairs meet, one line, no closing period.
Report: value=40 unit=mph
